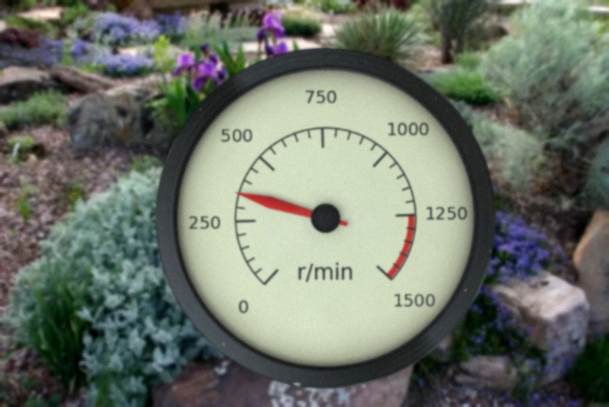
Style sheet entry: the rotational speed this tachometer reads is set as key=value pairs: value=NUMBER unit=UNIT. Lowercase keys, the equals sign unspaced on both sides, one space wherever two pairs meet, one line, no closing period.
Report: value=350 unit=rpm
